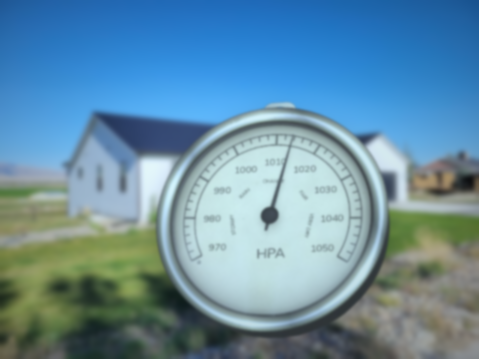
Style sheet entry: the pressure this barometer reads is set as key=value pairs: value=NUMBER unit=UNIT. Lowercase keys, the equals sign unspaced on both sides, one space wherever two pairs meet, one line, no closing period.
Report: value=1014 unit=hPa
